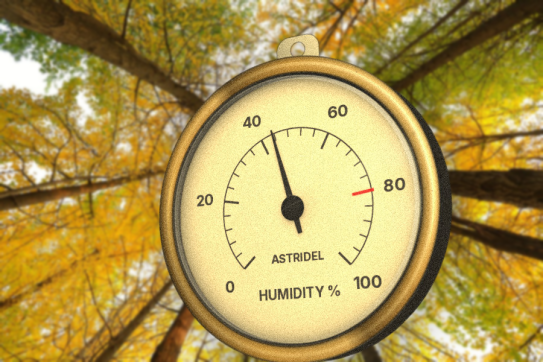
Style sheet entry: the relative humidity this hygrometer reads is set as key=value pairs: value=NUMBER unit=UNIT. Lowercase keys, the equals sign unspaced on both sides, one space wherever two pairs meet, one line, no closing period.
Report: value=44 unit=%
